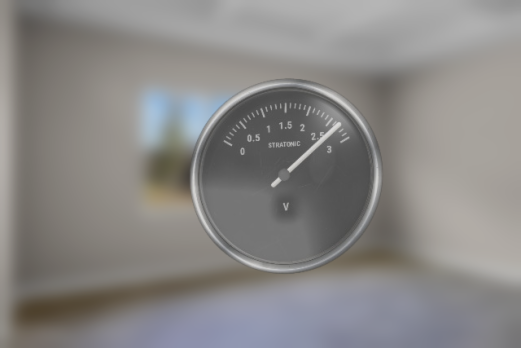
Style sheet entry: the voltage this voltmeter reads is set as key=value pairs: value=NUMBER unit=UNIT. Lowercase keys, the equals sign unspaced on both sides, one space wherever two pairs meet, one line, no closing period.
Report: value=2.7 unit=V
